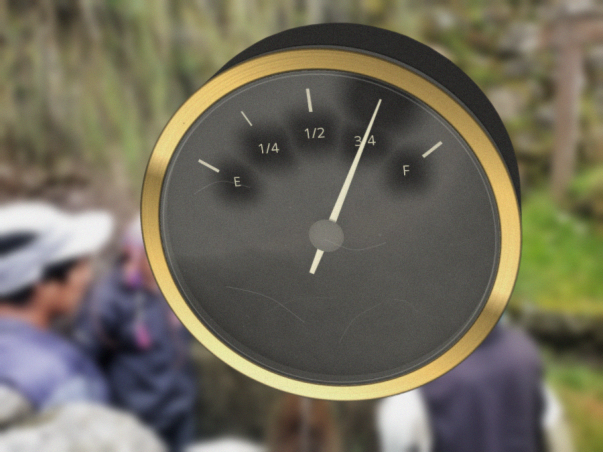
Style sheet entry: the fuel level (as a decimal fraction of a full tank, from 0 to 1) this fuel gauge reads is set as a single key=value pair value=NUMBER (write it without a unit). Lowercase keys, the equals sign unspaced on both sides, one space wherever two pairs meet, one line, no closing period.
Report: value=0.75
